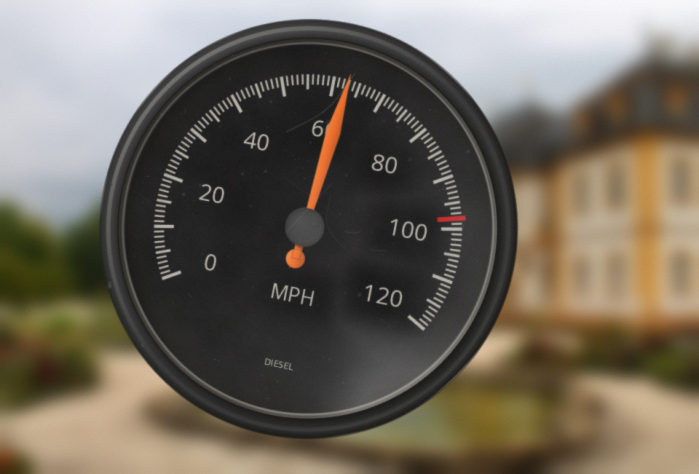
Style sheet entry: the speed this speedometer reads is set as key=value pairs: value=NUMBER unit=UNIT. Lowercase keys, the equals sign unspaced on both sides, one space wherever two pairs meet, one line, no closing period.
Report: value=63 unit=mph
